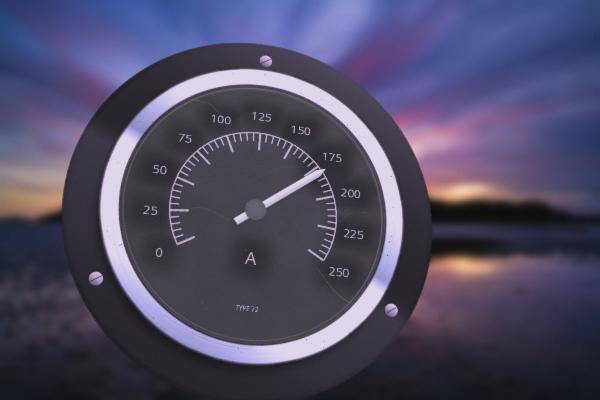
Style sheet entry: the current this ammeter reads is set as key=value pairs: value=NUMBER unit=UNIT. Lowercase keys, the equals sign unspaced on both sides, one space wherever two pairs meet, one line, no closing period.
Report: value=180 unit=A
